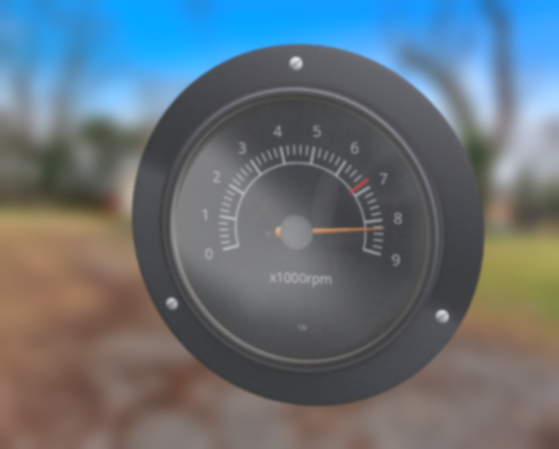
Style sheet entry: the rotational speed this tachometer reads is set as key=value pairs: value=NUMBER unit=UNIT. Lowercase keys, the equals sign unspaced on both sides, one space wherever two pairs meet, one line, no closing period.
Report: value=8200 unit=rpm
